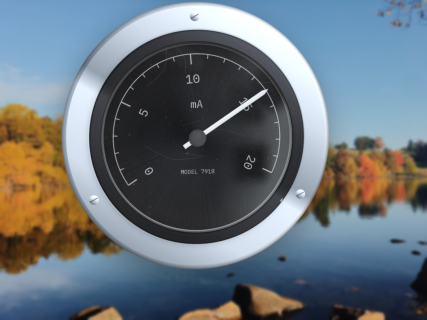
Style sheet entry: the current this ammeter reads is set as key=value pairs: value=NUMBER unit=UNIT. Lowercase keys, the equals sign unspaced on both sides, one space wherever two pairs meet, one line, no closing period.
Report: value=15 unit=mA
